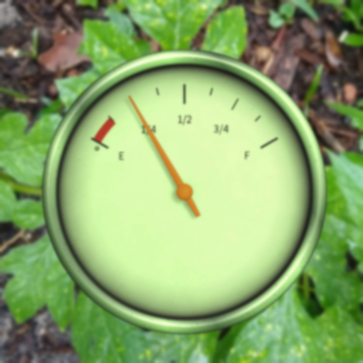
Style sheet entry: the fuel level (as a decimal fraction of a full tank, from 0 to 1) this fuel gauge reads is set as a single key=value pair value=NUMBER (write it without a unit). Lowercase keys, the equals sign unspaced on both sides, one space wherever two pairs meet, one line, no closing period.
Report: value=0.25
